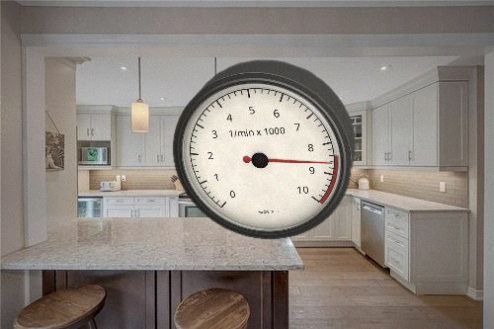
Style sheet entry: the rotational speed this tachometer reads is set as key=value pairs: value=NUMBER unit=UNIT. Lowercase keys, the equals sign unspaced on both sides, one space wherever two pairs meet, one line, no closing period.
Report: value=8600 unit=rpm
